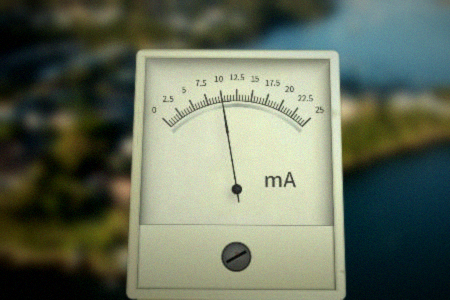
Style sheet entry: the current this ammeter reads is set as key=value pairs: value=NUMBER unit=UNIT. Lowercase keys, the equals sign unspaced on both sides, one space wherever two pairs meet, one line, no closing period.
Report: value=10 unit=mA
